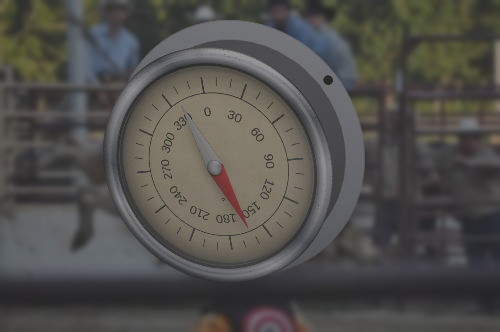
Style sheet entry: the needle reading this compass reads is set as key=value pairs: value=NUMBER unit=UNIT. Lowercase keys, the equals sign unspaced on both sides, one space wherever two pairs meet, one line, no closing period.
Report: value=160 unit=°
